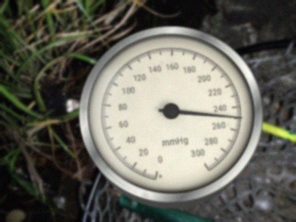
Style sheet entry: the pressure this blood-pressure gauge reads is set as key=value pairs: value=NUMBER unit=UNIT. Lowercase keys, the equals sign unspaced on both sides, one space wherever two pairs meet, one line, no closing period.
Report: value=250 unit=mmHg
